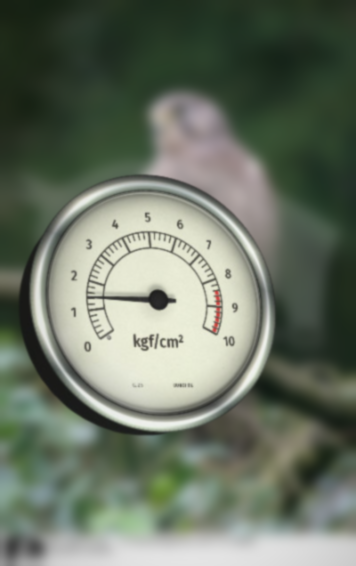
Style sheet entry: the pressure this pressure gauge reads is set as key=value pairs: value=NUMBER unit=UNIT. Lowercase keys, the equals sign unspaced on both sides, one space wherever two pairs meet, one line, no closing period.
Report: value=1.4 unit=kg/cm²
